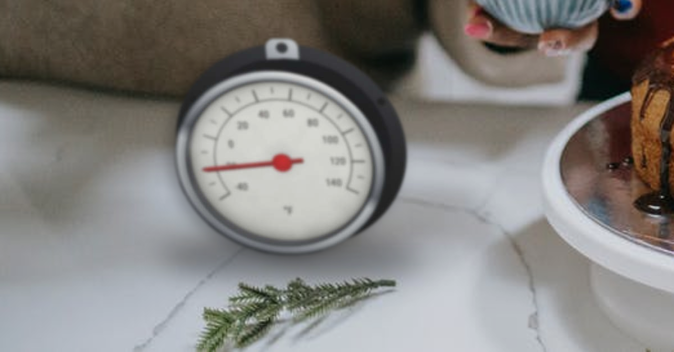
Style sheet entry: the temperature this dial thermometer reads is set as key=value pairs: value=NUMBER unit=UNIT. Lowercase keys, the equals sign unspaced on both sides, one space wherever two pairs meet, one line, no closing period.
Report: value=-20 unit=°F
